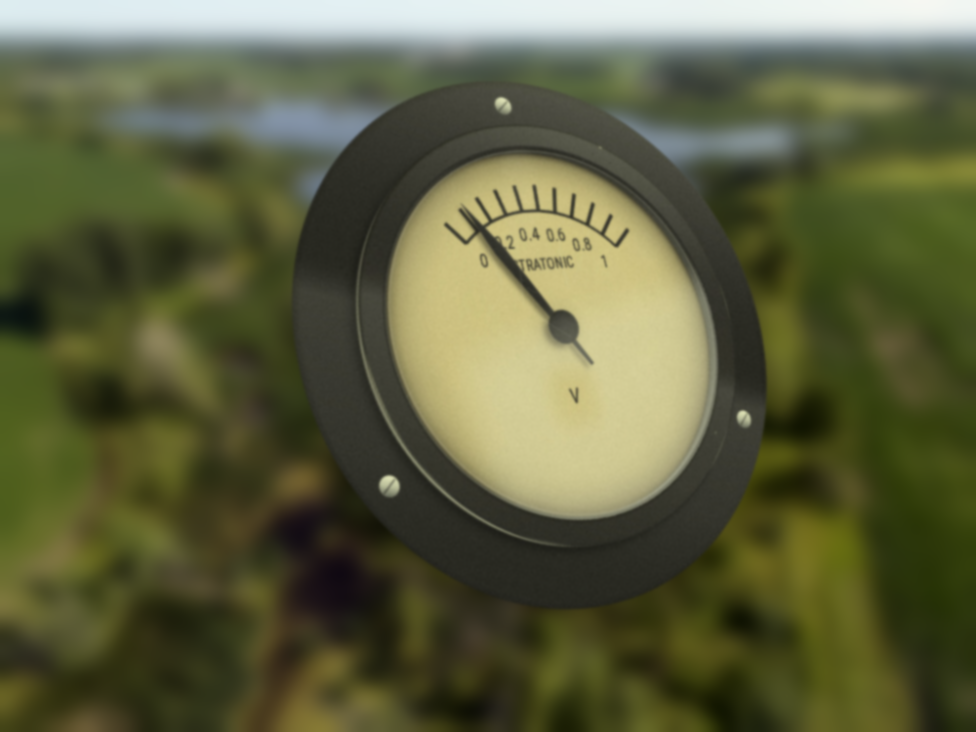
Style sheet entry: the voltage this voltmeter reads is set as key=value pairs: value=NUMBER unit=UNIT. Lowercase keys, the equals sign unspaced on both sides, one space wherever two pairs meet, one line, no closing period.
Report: value=0.1 unit=V
